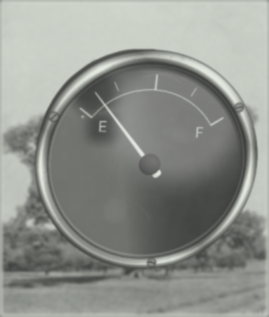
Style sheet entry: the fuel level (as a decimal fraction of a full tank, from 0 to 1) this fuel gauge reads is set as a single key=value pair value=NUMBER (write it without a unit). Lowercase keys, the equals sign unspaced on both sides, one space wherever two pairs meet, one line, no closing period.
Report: value=0.125
